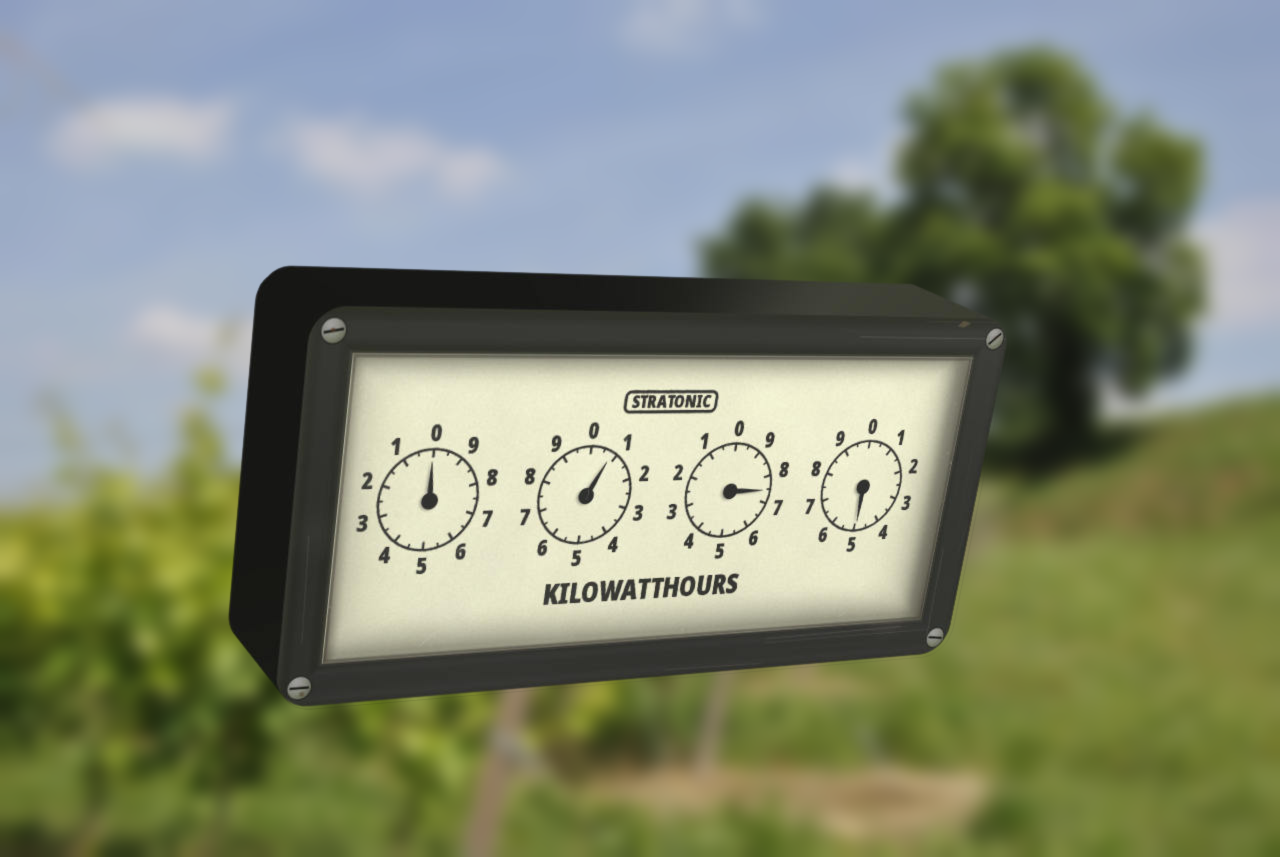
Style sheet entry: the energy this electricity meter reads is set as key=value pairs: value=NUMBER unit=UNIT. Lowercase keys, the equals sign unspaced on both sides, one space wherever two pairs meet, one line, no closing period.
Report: value=75 unit=kWh
